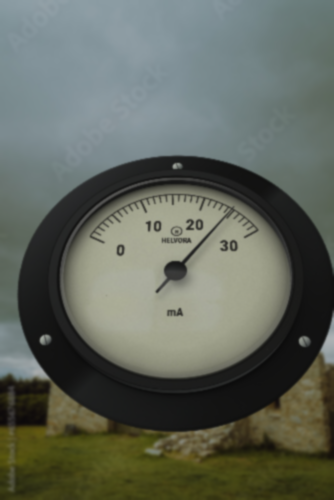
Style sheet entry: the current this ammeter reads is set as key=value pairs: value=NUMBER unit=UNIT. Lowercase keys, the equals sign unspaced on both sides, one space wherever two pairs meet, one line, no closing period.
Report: value=25 unit=mA
